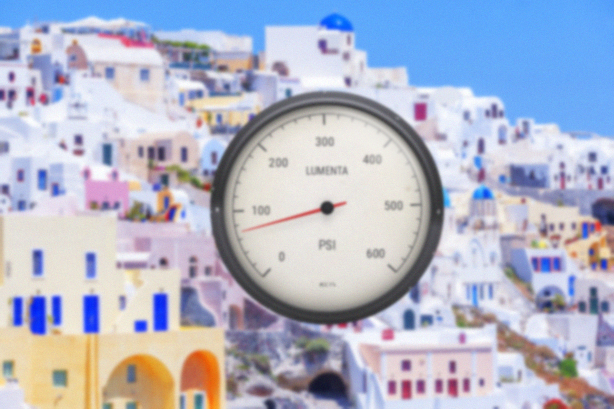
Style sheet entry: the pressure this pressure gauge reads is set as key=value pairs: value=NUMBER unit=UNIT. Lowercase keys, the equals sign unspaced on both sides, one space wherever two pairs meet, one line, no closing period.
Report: value=70 unit=psi
